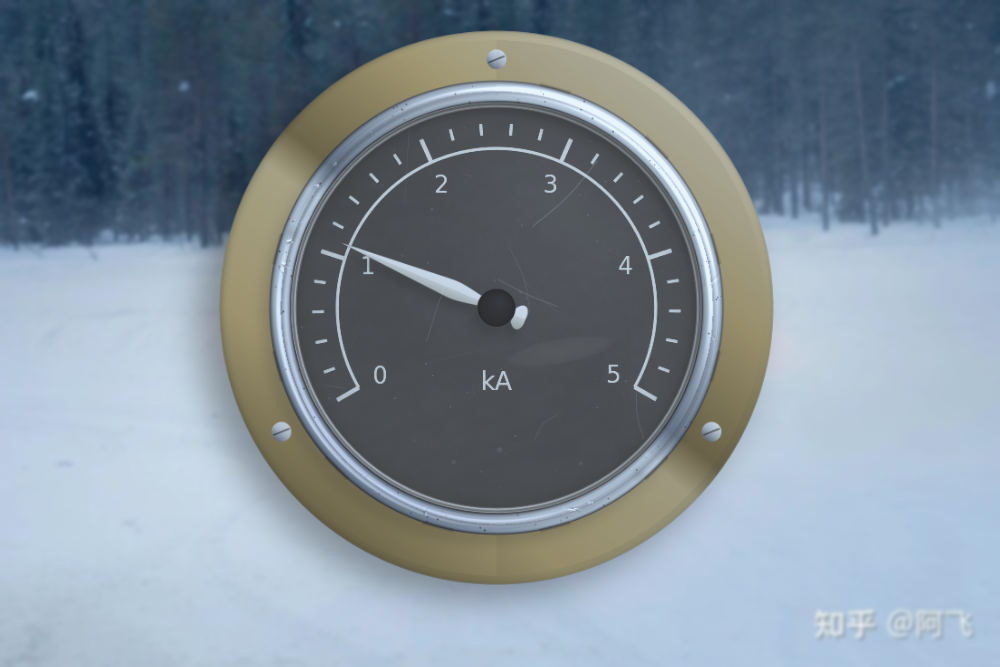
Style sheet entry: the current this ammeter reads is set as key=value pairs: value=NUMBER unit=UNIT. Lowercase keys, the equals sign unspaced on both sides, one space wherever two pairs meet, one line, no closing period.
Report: value=1.1 unit=kA
